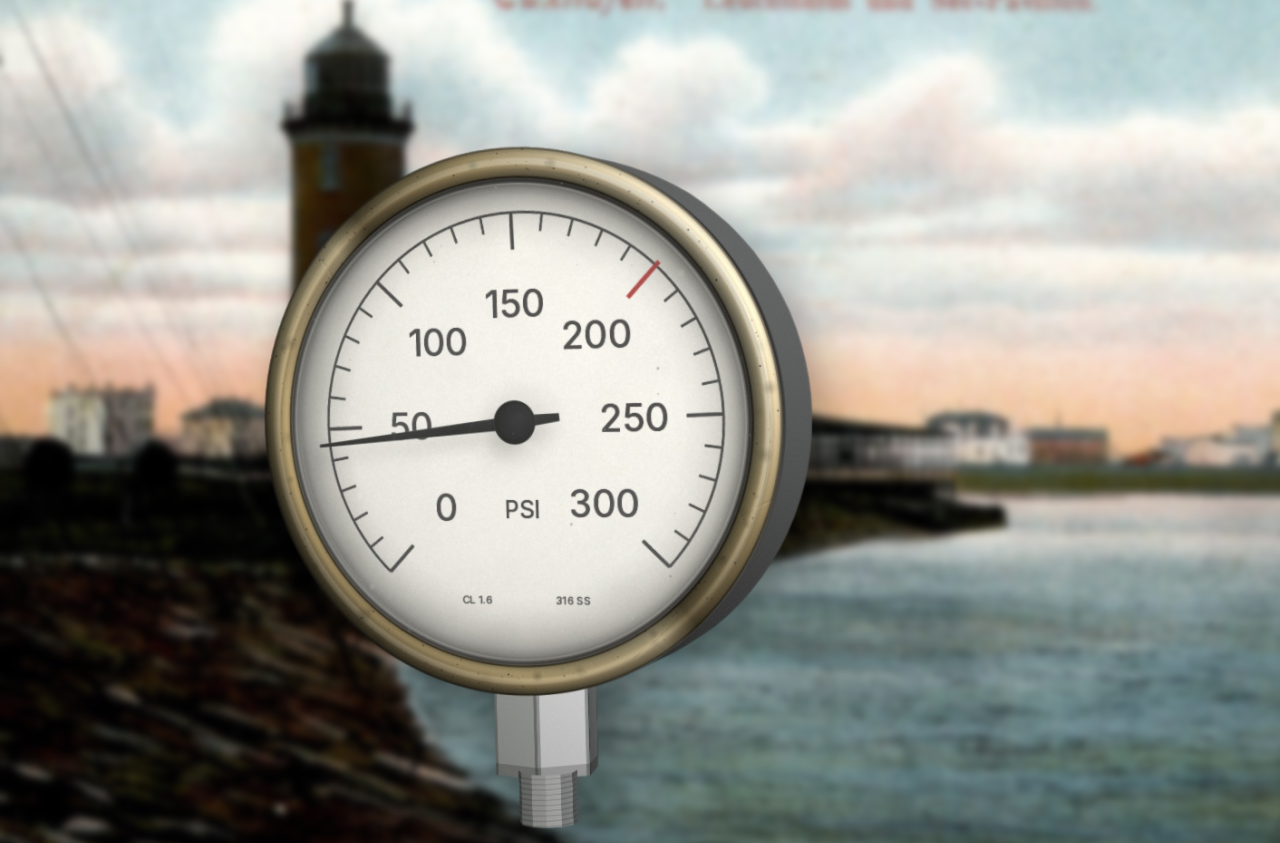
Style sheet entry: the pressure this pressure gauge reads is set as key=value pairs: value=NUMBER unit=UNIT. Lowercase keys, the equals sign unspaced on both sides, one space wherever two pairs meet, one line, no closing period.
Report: value=45 unit=psi
